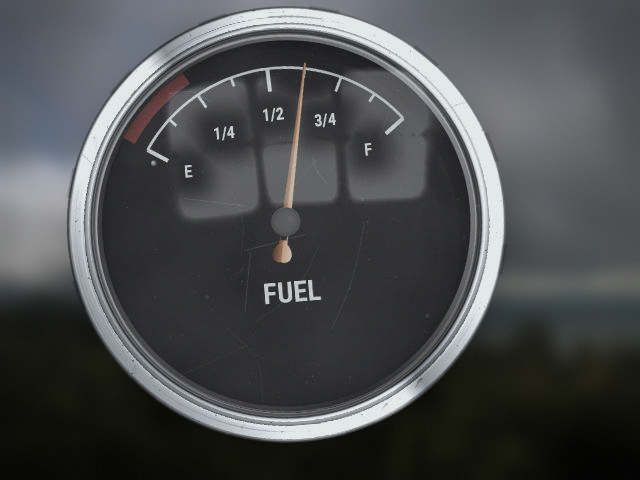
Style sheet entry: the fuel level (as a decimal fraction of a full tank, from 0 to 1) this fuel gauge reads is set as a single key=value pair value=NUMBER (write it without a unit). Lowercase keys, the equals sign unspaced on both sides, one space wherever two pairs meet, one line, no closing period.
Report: value=0.625
